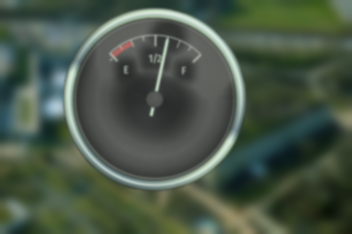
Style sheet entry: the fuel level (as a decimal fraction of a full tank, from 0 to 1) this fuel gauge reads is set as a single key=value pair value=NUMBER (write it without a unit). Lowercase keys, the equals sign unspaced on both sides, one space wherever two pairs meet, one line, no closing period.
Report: value=0.625
